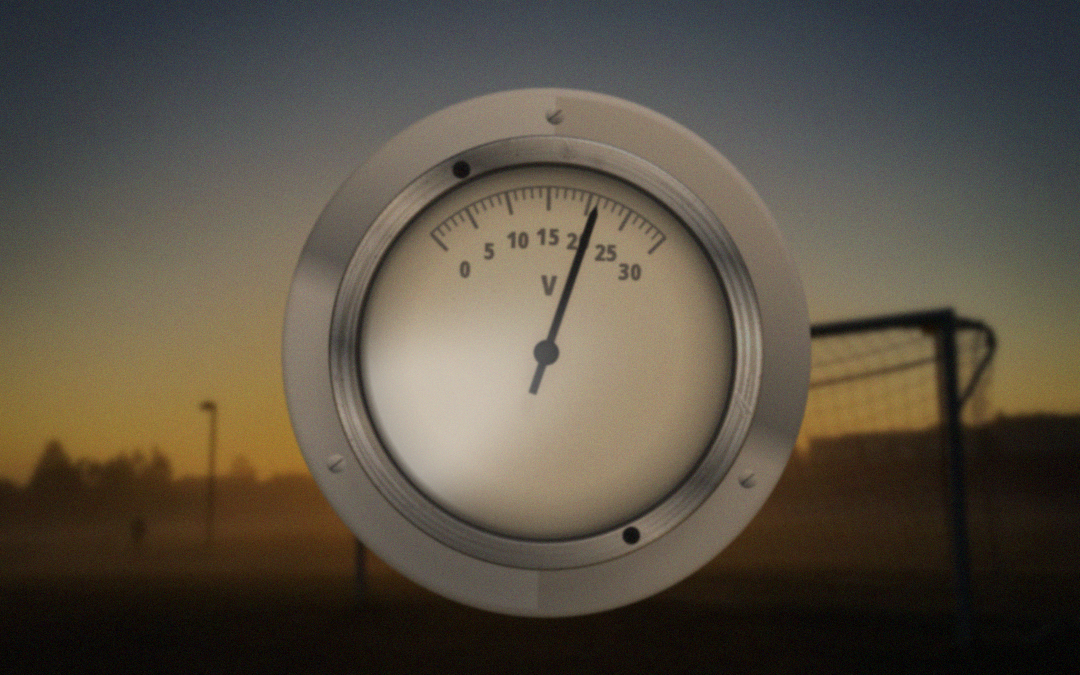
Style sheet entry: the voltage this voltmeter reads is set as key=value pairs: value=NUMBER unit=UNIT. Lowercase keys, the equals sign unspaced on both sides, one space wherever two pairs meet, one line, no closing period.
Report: value=21 unit=V
